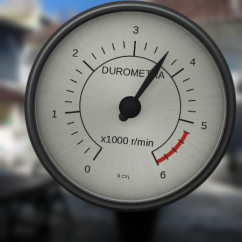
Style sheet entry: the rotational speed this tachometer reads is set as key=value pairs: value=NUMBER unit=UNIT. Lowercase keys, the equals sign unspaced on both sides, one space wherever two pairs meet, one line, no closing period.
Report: value=3600 unit=rpm
